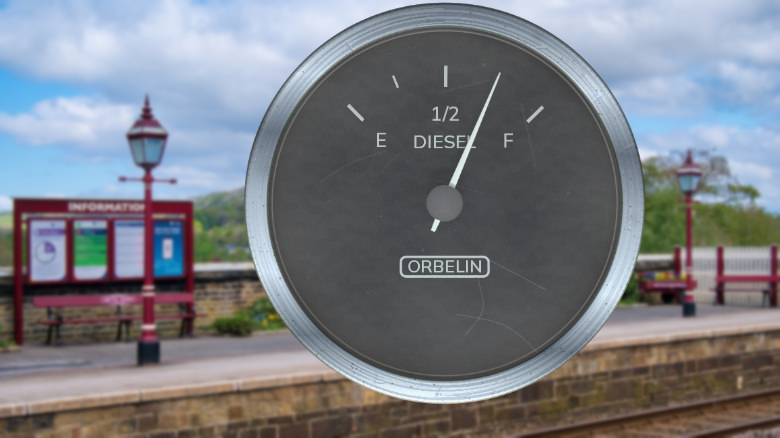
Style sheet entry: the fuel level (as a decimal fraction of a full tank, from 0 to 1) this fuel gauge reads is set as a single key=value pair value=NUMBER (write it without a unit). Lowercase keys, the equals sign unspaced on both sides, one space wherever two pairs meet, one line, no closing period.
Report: value=0.75
